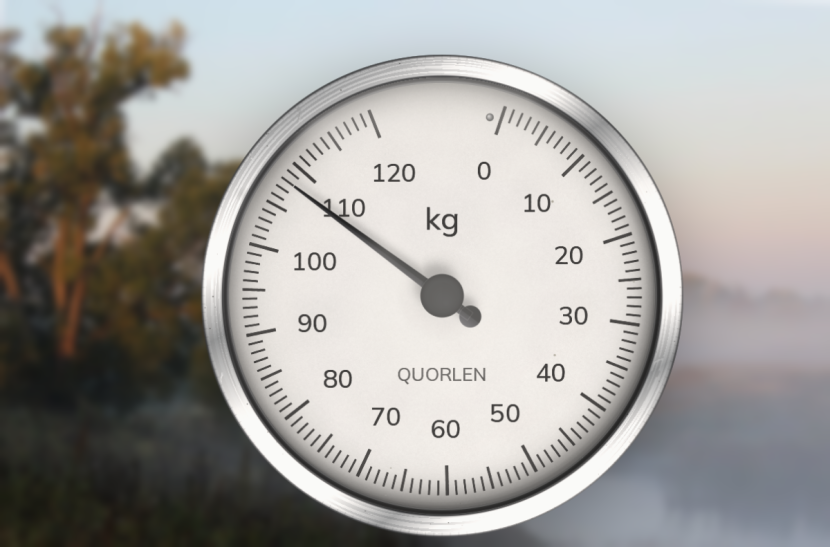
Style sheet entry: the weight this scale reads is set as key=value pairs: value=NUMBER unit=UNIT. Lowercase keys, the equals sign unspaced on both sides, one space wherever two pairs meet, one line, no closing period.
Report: value=108 unit=kg
